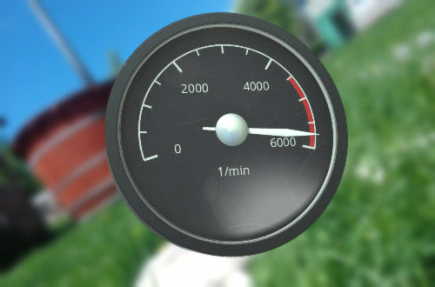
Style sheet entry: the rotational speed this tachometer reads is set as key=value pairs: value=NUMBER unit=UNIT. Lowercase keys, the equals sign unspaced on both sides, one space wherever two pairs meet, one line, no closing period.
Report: value=5750 unit=rpm
